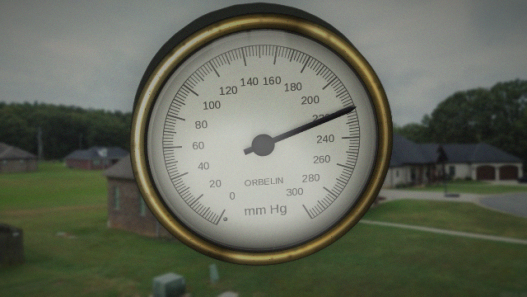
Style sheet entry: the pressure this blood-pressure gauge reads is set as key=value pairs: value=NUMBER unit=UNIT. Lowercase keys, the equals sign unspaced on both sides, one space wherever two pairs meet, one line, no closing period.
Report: value=220 unit=mmHg
